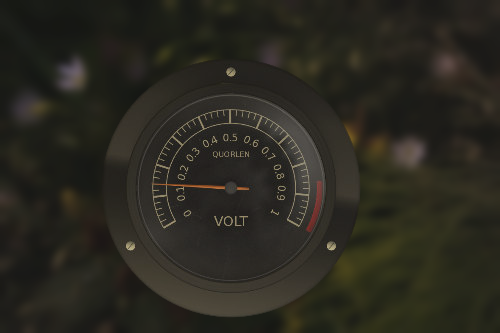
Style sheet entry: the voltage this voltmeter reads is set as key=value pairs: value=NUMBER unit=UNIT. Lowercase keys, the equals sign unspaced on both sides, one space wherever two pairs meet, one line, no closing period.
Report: value=0.14 unit=V
